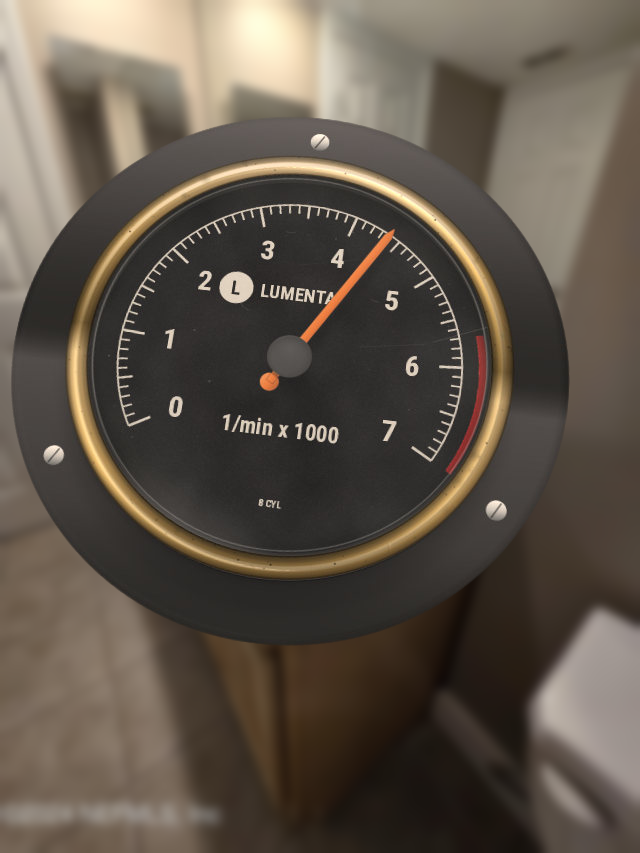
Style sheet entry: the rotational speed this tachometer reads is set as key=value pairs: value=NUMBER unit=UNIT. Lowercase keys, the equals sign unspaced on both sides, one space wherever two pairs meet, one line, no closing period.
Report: value=4400 unit=rpm
